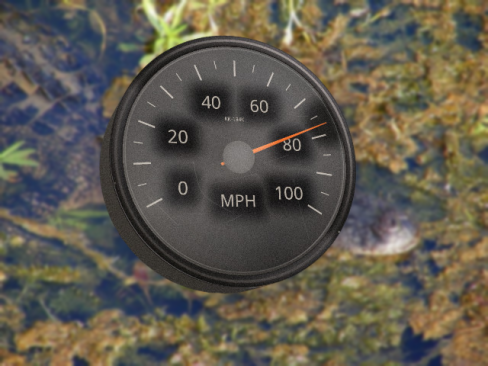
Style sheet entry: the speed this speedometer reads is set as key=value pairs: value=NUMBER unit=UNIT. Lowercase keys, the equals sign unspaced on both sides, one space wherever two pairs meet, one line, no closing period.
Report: value=77.5 unit=mph
